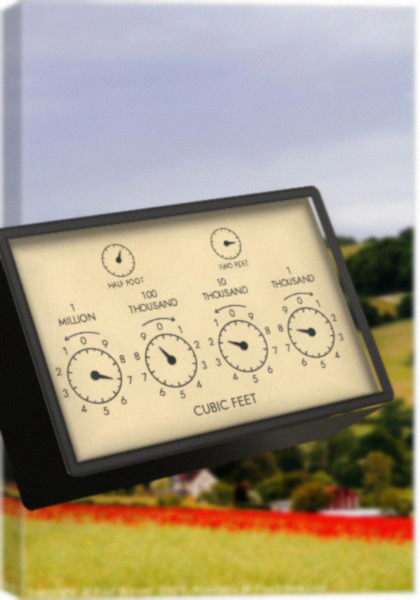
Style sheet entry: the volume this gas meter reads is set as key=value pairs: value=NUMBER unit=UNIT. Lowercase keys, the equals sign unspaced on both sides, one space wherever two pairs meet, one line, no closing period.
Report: value=691800 unit=ft³
